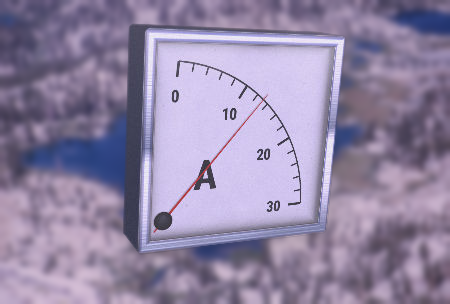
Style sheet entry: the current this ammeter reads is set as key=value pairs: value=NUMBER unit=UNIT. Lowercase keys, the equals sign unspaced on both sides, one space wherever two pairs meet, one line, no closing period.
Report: value=13 unit=A
